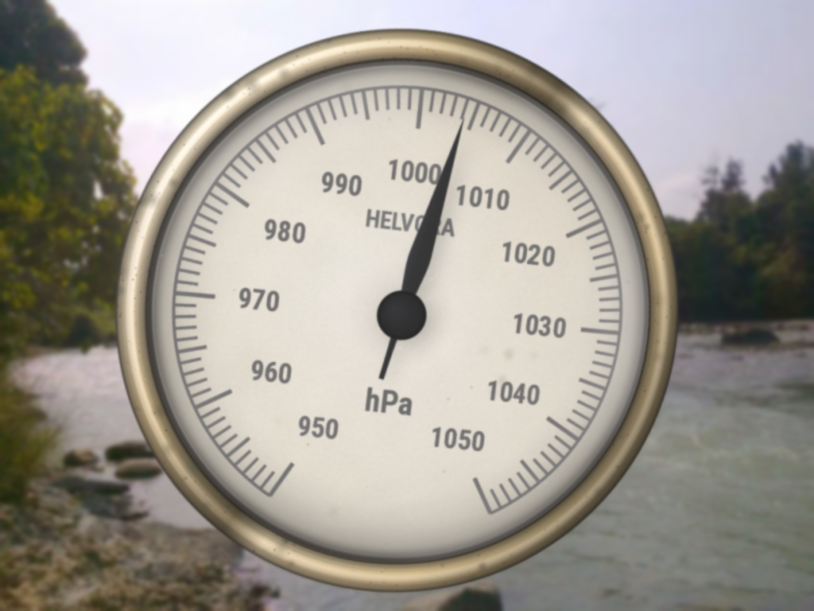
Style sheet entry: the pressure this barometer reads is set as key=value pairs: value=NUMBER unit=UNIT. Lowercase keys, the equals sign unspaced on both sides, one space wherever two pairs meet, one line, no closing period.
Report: value=1004 unit=hPa
